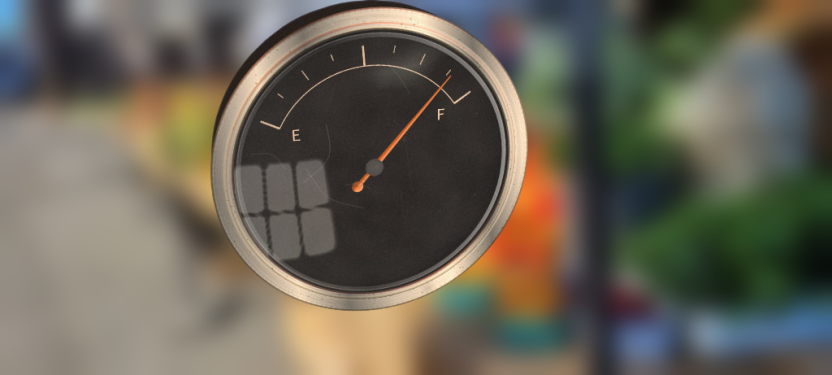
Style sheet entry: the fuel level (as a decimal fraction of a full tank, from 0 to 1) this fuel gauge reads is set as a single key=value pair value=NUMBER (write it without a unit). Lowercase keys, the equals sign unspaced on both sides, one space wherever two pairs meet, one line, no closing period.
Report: value=0.875
